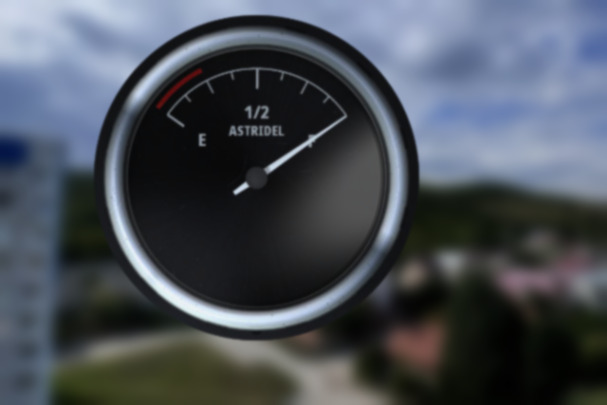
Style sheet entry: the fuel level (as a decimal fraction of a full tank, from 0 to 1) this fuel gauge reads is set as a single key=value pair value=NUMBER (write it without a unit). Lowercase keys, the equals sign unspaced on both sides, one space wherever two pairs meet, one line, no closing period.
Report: value=1
